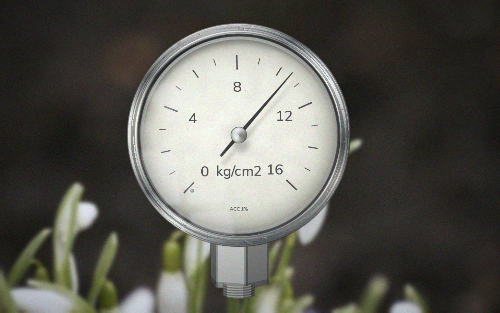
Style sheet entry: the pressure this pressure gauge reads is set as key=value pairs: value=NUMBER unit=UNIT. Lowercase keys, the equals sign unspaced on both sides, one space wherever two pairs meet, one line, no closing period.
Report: value=10.5 unit=kg/cm²
